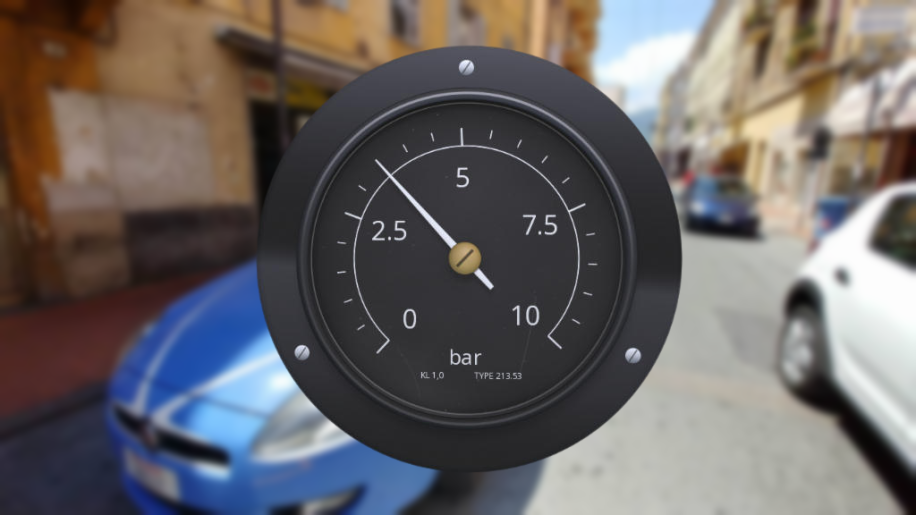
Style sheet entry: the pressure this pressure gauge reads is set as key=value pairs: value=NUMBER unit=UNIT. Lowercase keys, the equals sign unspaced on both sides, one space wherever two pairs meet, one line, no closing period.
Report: value=3.5 unit=bar
